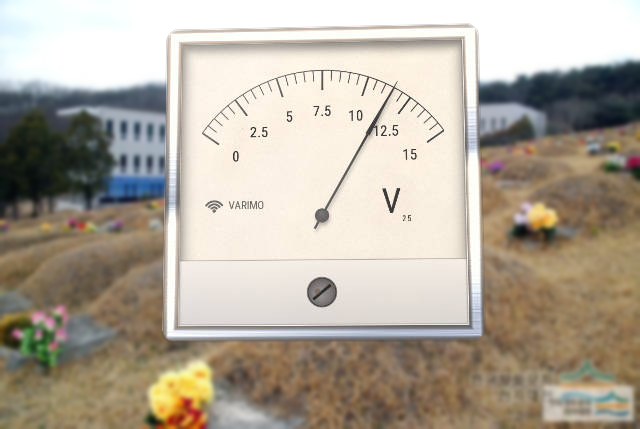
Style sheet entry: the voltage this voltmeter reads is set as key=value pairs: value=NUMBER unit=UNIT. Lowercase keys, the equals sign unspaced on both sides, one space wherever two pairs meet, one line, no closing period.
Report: value=11.5 unit=V
